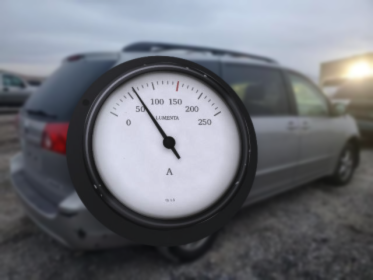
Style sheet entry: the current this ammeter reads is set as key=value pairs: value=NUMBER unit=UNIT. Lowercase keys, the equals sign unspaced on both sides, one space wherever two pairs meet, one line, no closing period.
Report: value=60 unit=A
